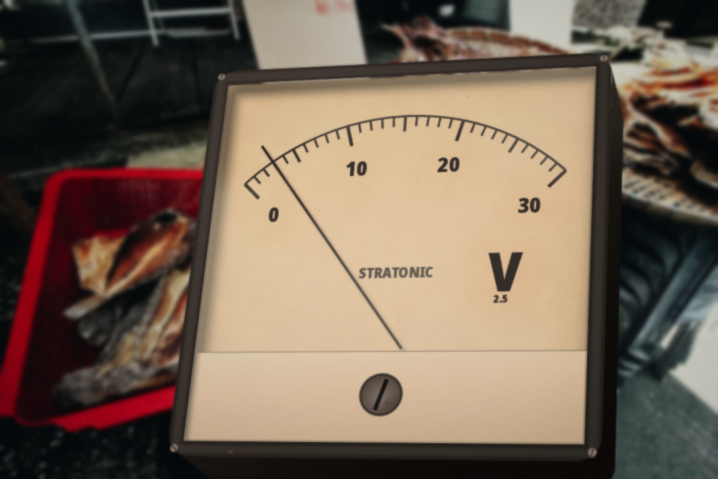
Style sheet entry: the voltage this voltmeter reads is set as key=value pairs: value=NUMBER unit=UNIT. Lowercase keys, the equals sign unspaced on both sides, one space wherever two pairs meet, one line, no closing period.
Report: value=3 unit=V
